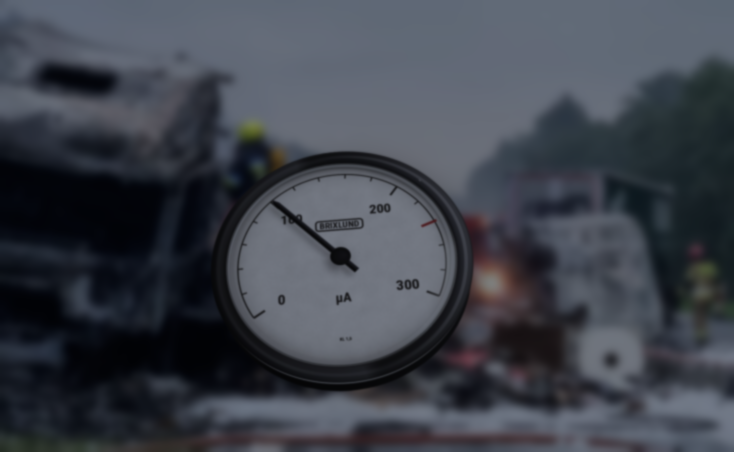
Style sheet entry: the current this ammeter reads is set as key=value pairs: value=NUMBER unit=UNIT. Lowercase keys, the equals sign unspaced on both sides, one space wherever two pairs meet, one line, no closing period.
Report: value=100 unit=µA
